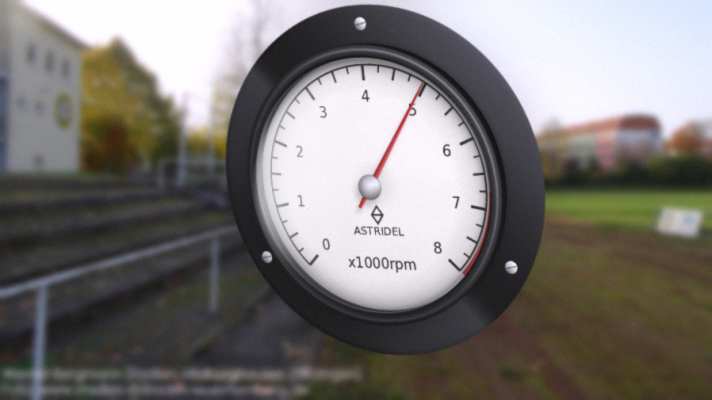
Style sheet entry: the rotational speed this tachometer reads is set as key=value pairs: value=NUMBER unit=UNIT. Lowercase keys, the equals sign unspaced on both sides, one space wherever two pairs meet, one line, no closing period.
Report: value=5000 unit=rpm
